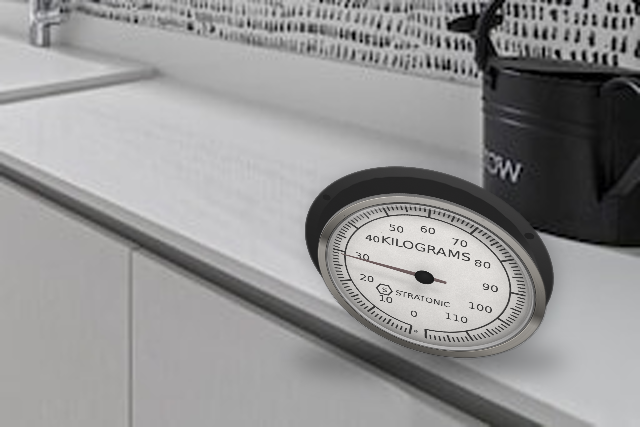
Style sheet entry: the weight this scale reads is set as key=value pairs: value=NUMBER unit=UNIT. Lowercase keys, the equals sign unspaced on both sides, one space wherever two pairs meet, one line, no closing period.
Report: value=30 unit=kg
